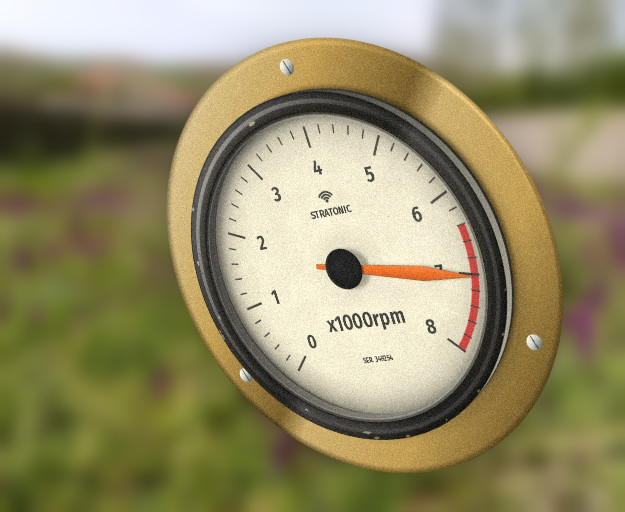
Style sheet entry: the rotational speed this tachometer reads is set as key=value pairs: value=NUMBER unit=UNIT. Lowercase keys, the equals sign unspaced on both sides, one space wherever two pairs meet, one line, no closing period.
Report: value=7000 unit=rpm
